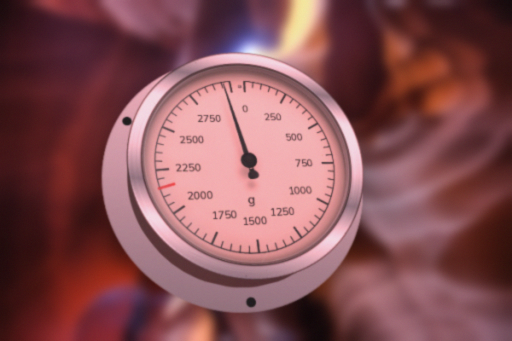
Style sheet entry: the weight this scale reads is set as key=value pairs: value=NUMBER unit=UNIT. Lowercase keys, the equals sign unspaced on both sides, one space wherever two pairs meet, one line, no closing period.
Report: value=2950 unit=g
